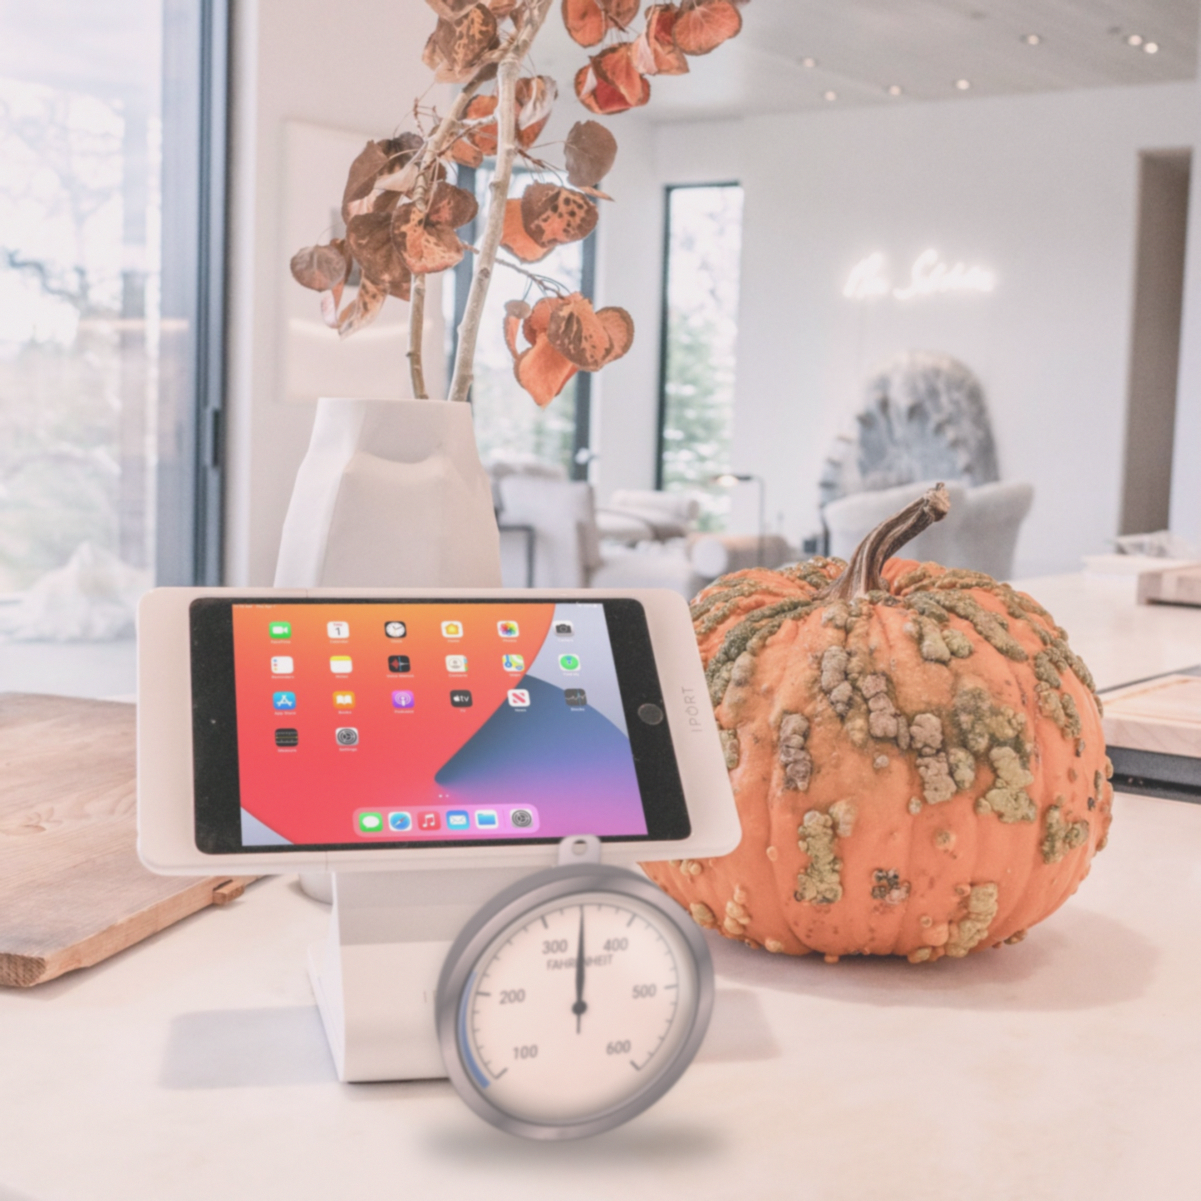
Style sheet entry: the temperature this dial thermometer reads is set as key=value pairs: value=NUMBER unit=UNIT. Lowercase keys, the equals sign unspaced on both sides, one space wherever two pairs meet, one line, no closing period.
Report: value=340 unit=°F
